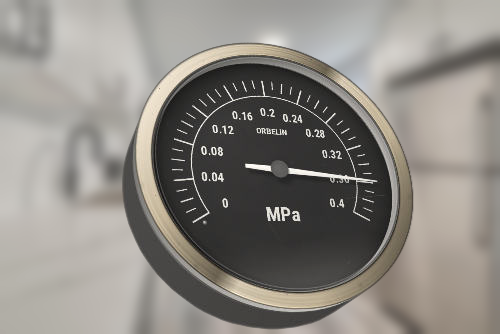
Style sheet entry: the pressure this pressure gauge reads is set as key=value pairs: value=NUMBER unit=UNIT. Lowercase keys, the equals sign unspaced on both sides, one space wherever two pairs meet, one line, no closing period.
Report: value=0.36 unit=MPa
